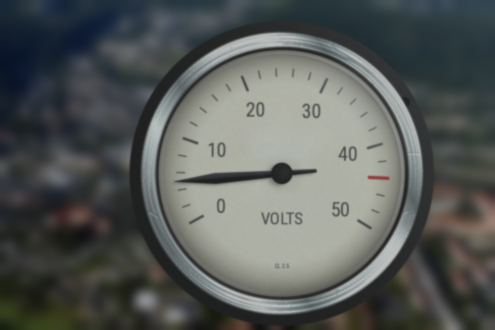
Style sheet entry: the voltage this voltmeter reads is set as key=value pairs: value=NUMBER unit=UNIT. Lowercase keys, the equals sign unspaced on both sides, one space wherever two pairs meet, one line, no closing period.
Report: value=5 unit=V
